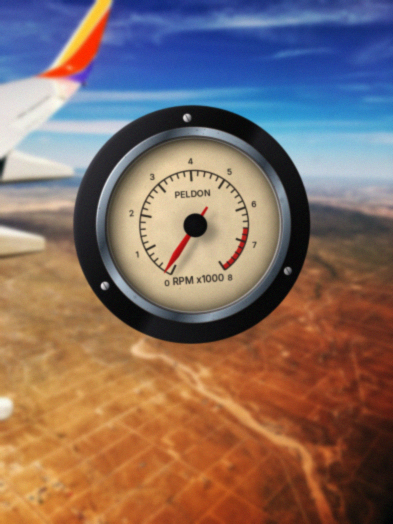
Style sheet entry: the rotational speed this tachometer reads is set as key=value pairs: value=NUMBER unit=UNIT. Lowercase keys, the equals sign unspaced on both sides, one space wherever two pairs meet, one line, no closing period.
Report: value=200 unit=rpm
